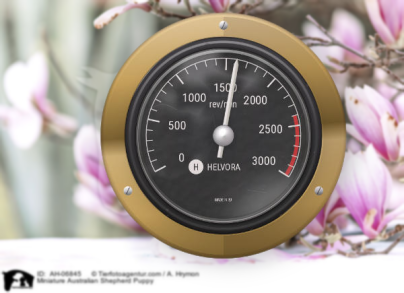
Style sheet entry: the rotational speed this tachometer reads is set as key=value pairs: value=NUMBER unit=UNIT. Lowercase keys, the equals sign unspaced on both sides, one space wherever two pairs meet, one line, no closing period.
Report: value=1600 unit=rpm
